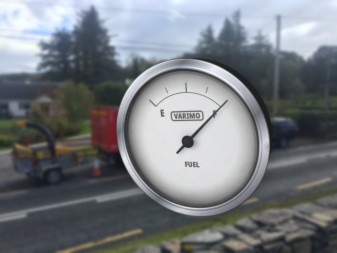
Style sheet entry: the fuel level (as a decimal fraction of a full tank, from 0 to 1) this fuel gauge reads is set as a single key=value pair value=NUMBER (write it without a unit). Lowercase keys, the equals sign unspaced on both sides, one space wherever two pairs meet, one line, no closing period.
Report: value=1
